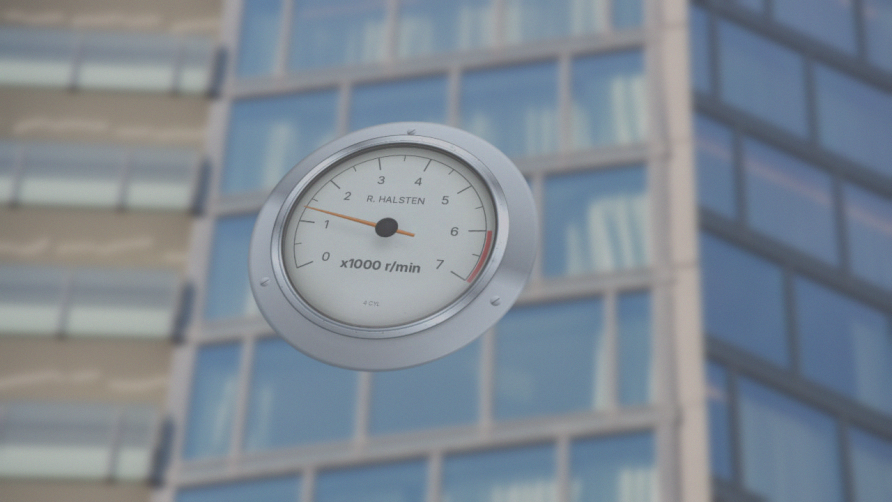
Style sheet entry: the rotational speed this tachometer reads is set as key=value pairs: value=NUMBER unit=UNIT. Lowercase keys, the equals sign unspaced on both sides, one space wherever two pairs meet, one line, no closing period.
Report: value=1250 unit=rpm
